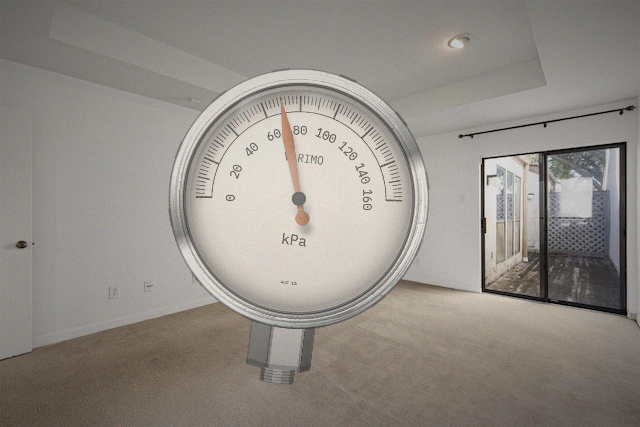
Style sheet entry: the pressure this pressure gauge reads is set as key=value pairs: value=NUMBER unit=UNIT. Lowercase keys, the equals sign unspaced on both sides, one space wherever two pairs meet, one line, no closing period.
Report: value=70 unit=kPa
